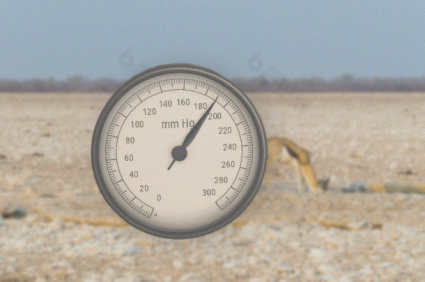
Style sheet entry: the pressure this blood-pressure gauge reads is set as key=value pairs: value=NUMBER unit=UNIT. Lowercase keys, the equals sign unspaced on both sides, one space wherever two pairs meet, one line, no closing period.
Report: value=190 unit=mmHg
